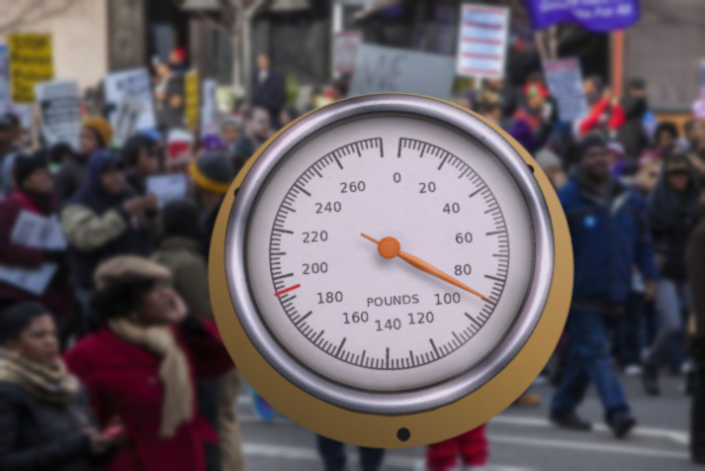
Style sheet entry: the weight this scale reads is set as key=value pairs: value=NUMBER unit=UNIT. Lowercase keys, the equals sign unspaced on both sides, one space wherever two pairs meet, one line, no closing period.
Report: value=90 unit=lb
